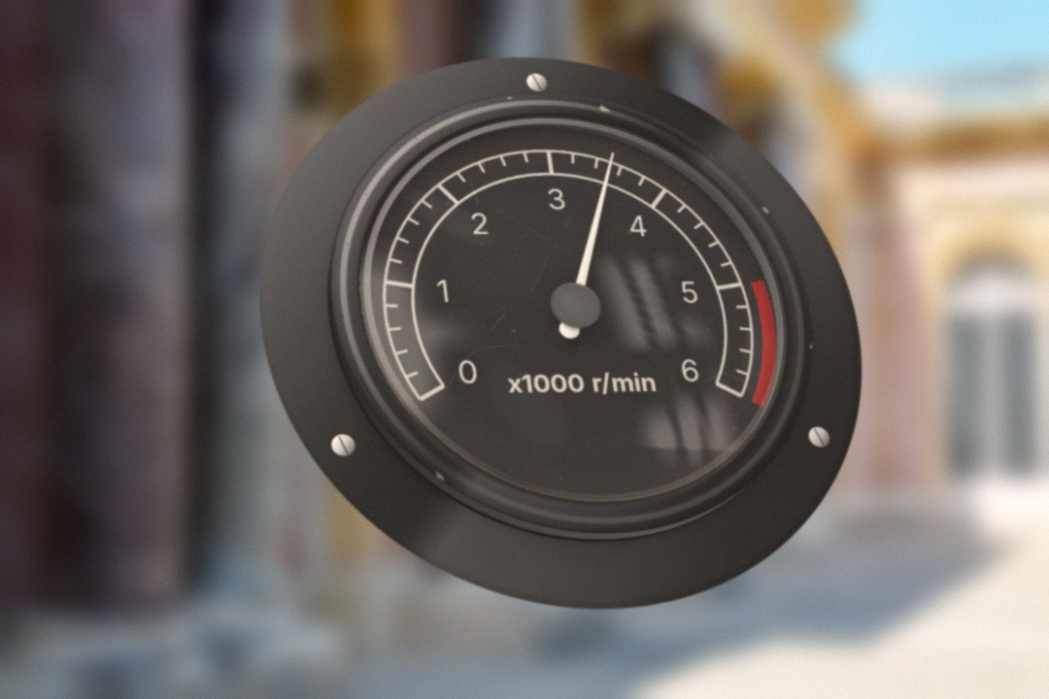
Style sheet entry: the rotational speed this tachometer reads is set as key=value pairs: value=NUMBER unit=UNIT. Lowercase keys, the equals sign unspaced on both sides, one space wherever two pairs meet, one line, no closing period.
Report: value=3500 unit=rpm
